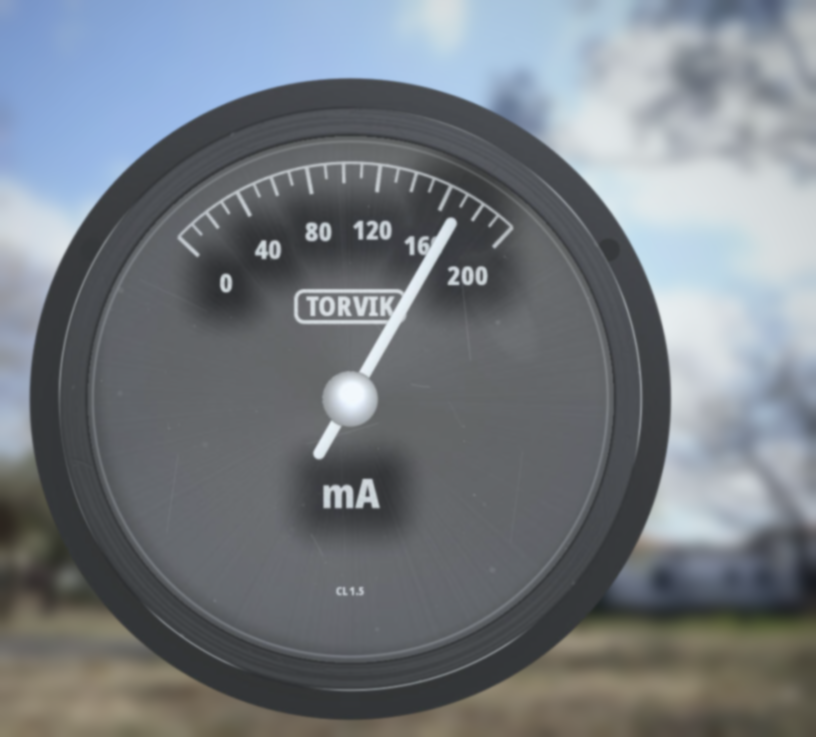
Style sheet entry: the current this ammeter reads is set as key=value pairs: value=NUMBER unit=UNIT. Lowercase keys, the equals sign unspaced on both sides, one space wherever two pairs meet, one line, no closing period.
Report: value=170 unit=mA
